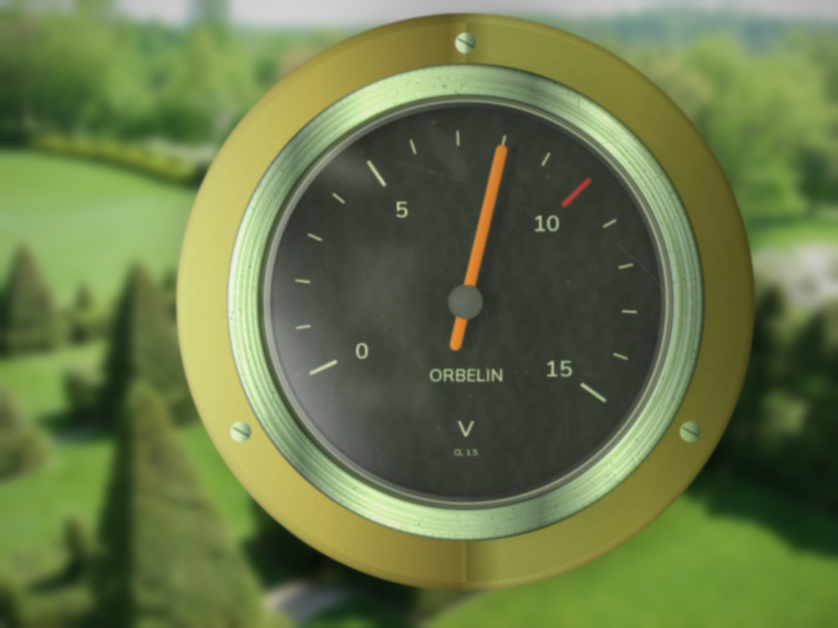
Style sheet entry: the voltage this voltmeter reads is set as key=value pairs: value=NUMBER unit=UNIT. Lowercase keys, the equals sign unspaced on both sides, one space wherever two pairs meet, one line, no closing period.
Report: value=8 unit=V
